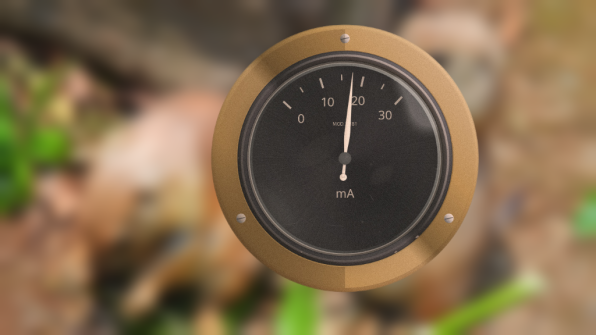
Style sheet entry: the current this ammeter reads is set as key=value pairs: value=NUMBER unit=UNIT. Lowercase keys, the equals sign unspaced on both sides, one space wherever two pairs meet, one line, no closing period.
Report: value=17.5 unit=mA
